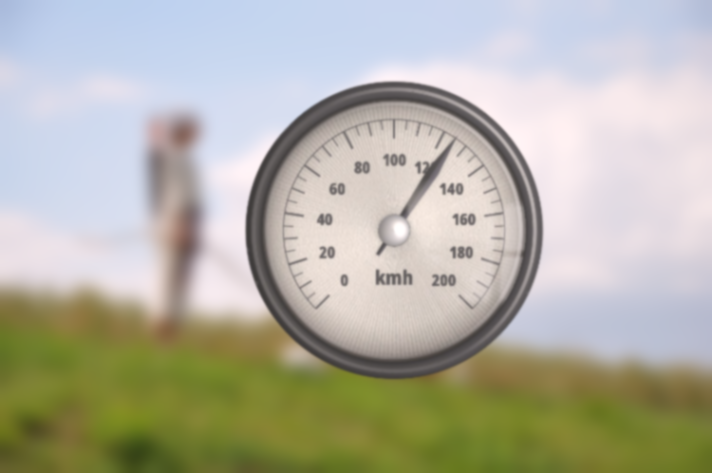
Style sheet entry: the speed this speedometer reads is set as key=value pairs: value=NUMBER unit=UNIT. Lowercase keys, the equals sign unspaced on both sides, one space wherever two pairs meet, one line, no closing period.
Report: value=125 unit=km/h
